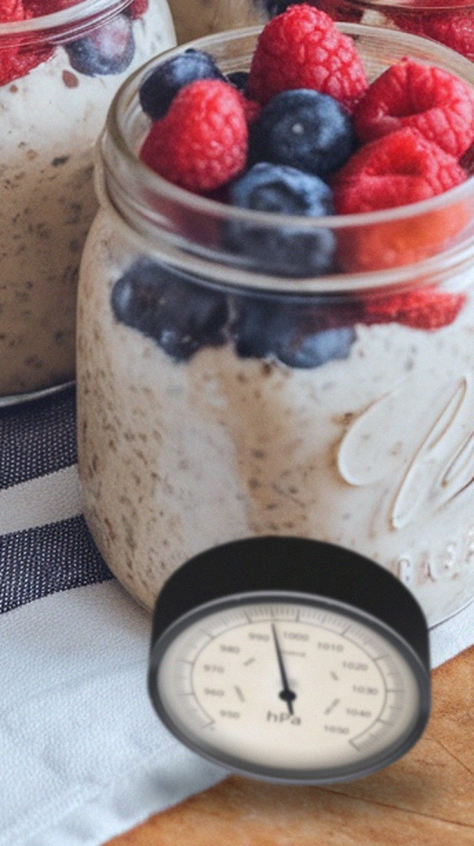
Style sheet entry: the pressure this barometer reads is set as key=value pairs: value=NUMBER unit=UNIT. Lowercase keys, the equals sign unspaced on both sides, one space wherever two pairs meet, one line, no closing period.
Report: value=995 unit=hPa
